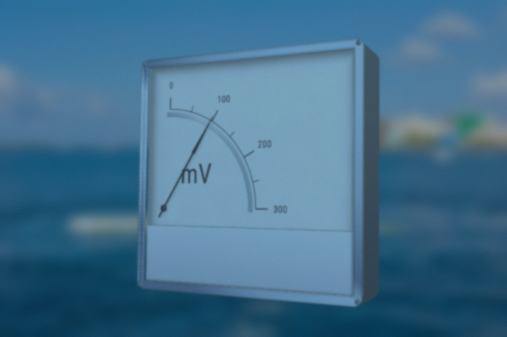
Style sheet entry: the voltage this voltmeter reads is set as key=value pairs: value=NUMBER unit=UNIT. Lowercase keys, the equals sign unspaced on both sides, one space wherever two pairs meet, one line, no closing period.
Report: value=100 unit=mV
